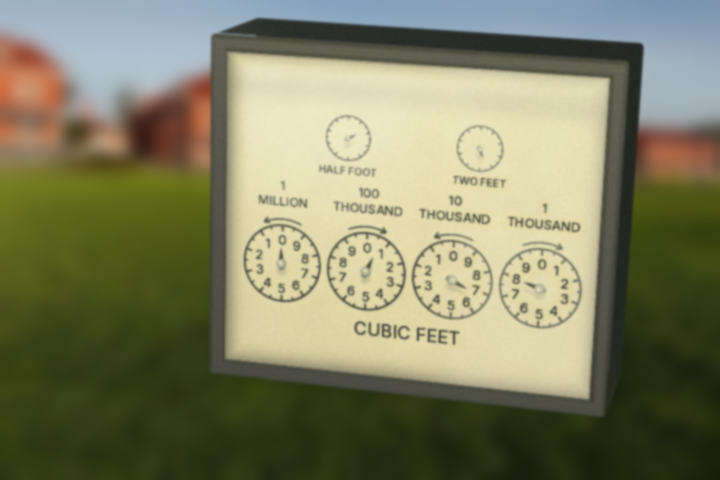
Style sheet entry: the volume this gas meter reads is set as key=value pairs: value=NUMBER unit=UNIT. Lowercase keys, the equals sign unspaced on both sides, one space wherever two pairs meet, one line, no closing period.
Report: value=6800 unit=ft³
